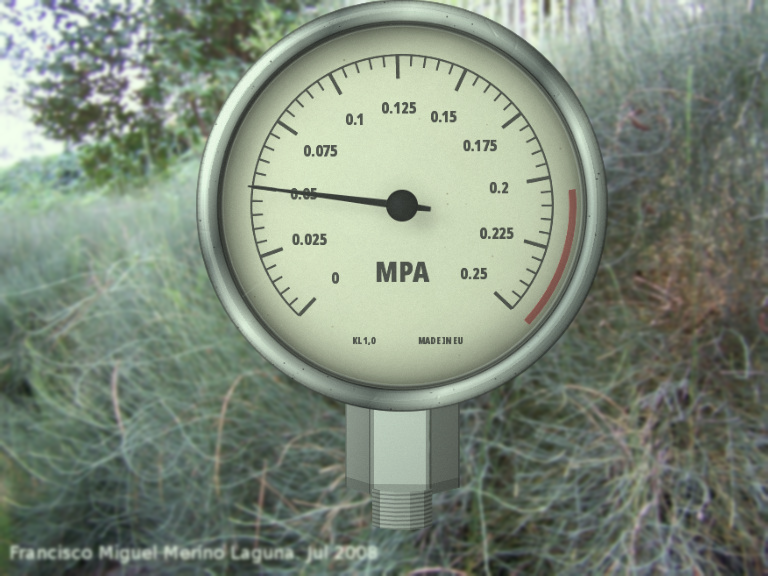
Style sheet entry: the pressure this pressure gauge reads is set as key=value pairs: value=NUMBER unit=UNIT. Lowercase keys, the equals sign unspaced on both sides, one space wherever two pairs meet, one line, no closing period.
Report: value=0.05 unit=MPa
